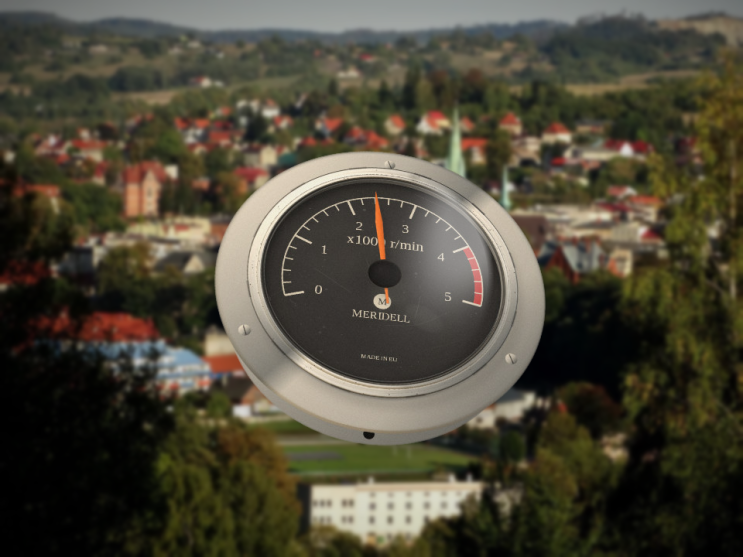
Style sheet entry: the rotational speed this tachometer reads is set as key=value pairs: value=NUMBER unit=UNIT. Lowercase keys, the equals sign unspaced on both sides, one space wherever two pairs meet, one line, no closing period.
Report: value=2400 unit=rpm
